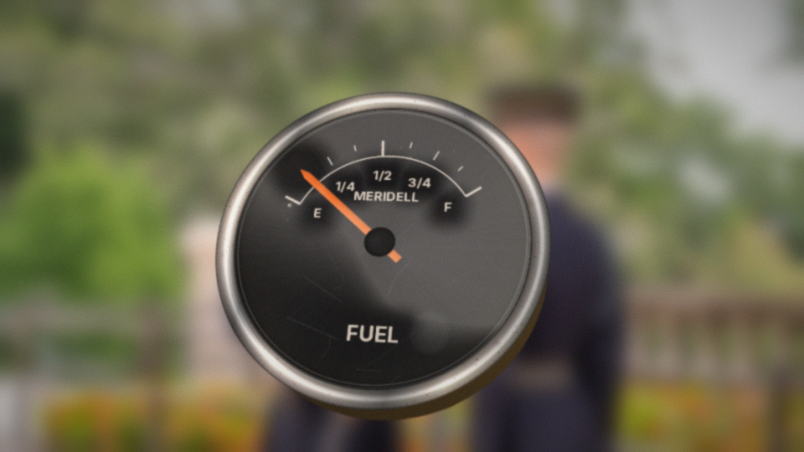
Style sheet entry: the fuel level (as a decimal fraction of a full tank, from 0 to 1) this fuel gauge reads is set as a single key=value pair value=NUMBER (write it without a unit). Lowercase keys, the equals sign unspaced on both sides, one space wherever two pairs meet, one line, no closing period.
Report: value=0.125
